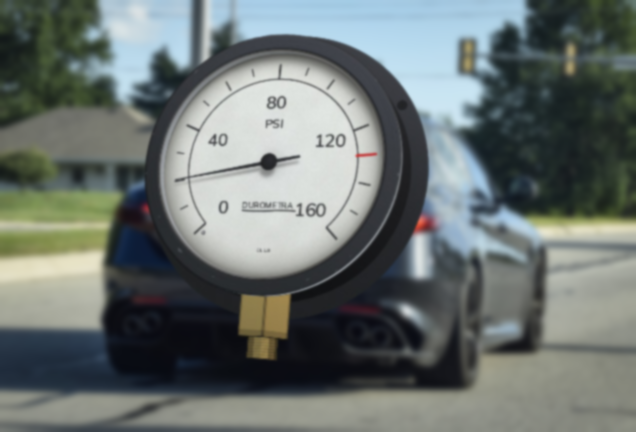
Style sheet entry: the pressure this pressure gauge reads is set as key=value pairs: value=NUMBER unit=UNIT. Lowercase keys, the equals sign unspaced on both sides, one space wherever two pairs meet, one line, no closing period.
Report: value=20 unit=psi
